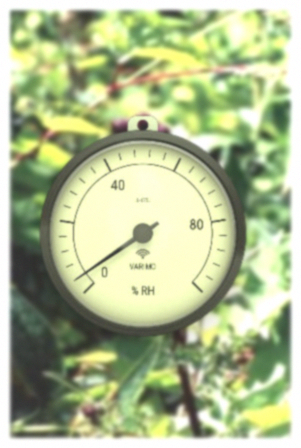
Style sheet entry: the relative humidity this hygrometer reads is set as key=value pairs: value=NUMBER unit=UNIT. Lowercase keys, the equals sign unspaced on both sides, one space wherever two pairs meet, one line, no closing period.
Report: value=4 unit=%
